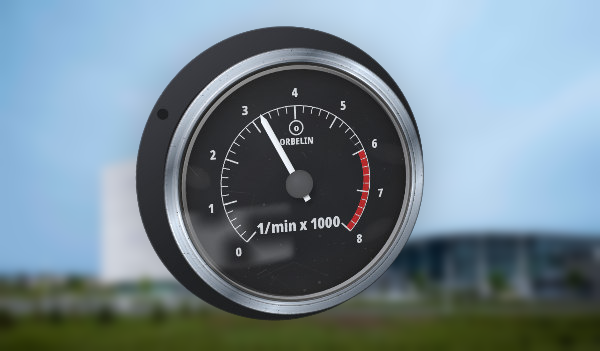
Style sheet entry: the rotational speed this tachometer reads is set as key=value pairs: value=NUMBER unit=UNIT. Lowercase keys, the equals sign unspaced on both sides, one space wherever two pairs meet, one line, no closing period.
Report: value=3200 unit=rpm
